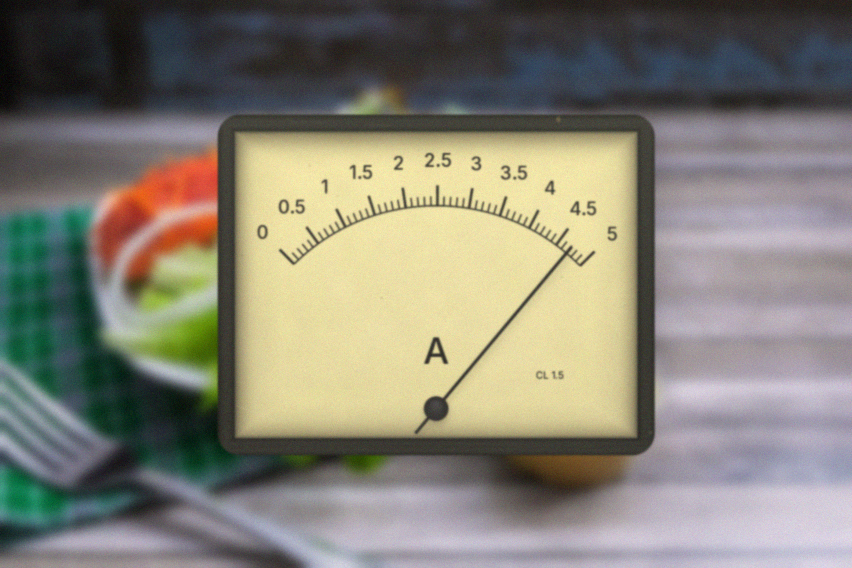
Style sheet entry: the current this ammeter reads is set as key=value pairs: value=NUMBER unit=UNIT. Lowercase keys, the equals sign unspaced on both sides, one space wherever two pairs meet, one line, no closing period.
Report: value=4.7 unit=A
